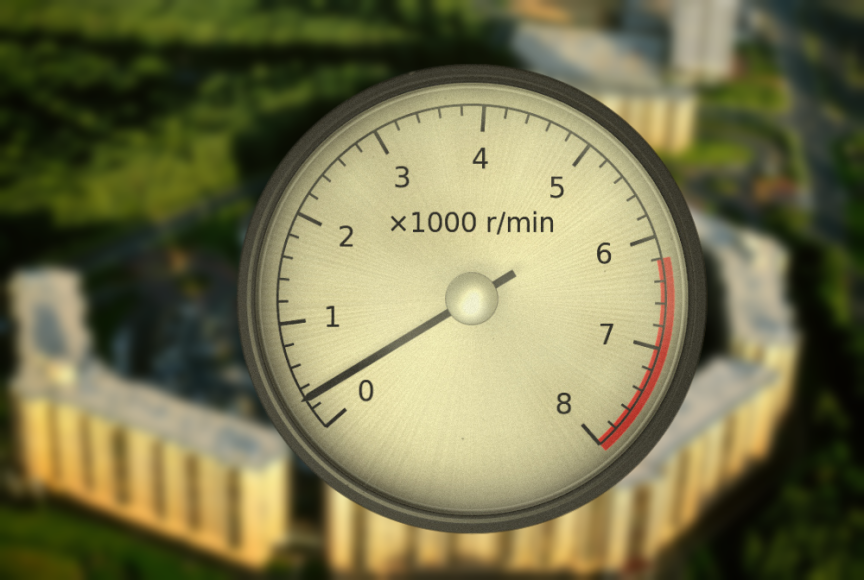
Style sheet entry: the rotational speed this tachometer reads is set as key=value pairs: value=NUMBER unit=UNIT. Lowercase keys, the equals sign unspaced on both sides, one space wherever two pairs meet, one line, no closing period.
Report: value=300 unit=rpm
